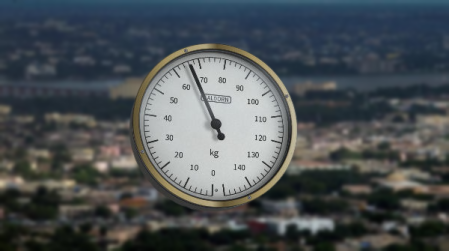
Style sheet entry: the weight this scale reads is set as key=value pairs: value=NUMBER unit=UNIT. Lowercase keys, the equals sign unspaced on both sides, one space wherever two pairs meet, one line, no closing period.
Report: value=66 unit=kg
